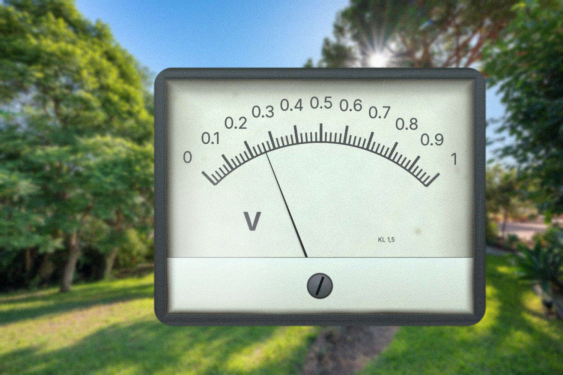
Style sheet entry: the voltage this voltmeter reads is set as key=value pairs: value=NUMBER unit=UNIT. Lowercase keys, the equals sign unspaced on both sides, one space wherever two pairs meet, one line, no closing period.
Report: value=0.26 unit=V
